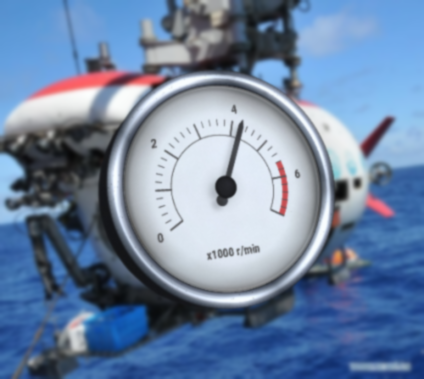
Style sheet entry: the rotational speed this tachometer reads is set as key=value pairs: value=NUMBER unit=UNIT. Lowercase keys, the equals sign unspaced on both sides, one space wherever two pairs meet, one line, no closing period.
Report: value=4200 unit=rpm
